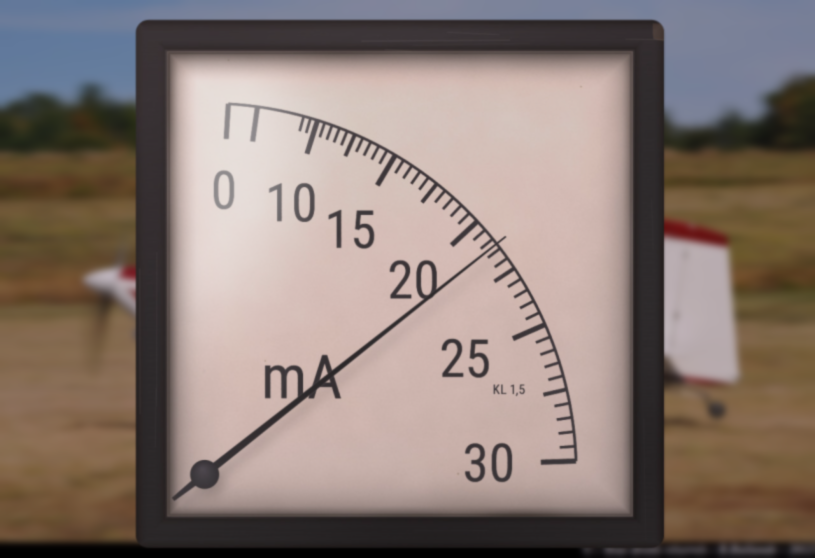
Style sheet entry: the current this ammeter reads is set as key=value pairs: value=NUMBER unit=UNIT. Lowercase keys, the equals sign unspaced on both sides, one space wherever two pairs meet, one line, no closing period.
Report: value=21.25 unit=mA
